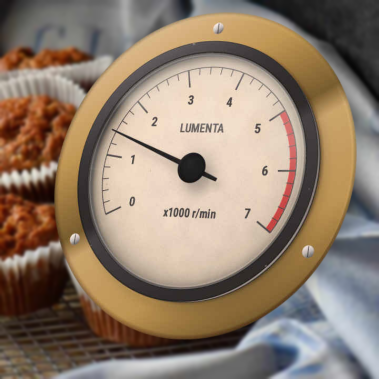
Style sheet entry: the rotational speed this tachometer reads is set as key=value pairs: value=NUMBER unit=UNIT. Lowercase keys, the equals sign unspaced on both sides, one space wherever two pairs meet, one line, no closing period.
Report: value=1400 unit=rpm
